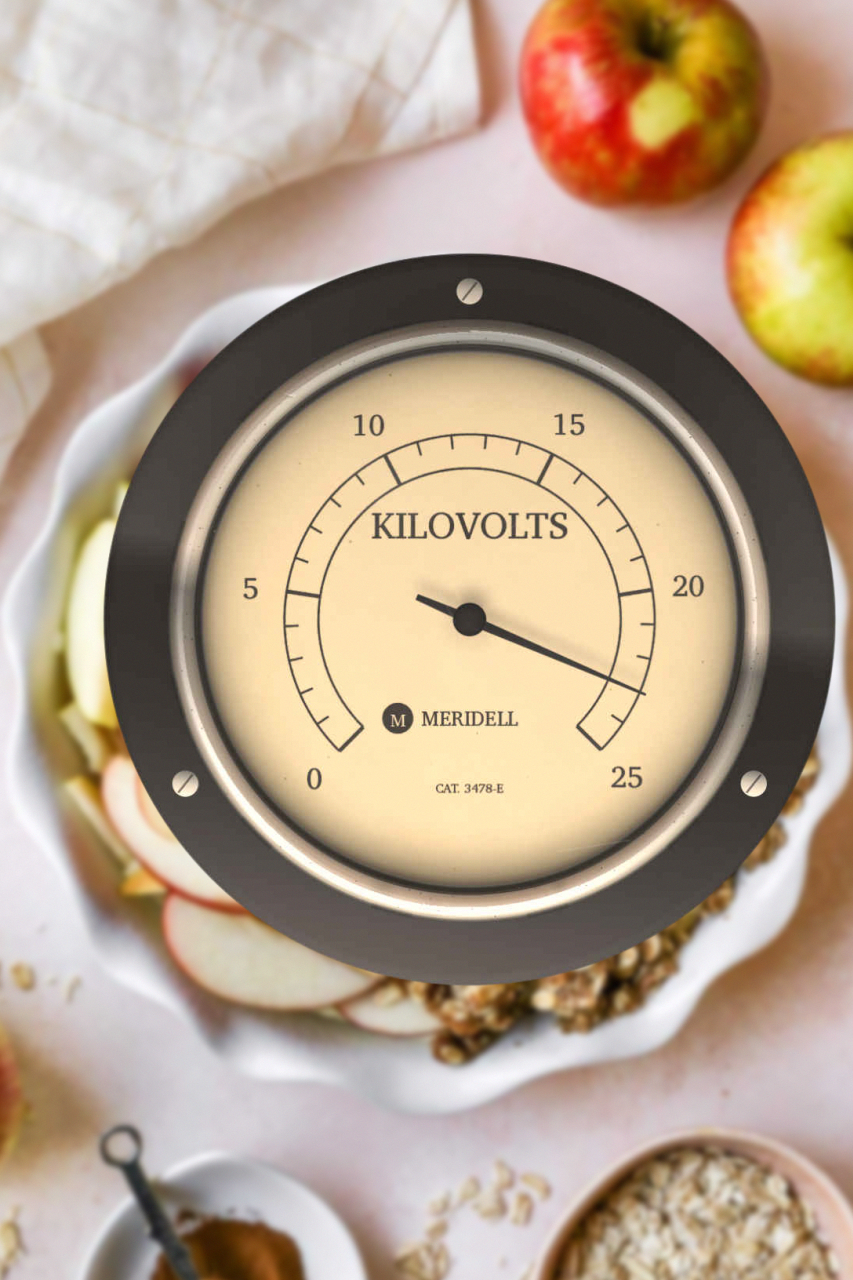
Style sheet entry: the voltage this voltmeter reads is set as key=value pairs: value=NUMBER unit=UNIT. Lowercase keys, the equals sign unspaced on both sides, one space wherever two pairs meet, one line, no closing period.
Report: value=23 unit=kV
